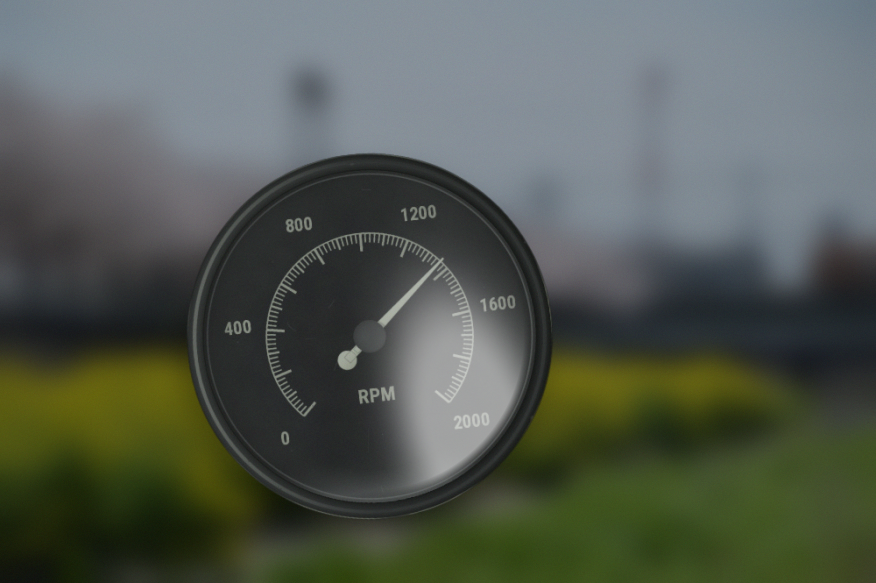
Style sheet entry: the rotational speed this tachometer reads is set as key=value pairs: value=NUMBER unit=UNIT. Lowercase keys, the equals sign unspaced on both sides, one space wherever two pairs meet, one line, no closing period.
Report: value=1360 unit=rpm
